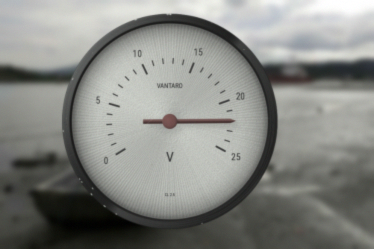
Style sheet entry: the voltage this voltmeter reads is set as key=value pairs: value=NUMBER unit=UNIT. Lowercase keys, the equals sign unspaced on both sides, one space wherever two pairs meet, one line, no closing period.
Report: value=22 unit=V
